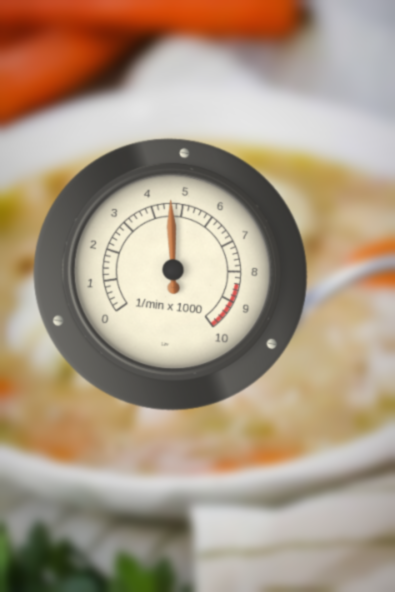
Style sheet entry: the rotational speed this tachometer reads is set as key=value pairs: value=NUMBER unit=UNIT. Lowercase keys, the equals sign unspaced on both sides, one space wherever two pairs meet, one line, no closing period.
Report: value=4600 unit=rpm
